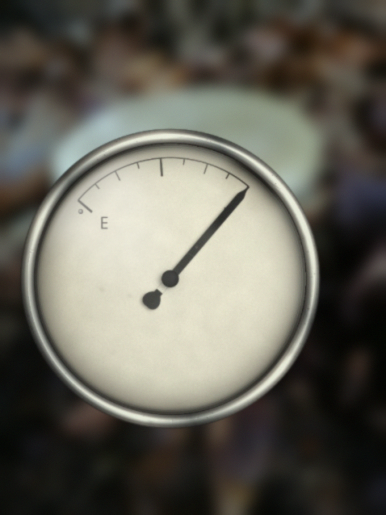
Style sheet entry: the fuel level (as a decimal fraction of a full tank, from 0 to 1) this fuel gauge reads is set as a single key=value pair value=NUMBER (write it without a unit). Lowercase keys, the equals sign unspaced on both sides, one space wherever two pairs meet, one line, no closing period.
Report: value=1
